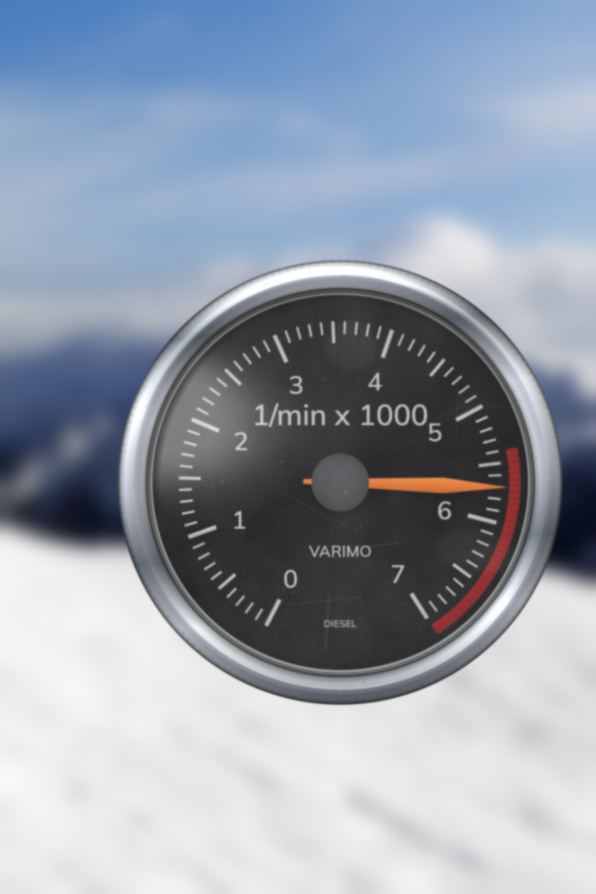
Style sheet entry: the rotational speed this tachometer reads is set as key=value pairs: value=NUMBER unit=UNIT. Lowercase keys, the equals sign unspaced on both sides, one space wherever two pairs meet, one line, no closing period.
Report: value=5700 unit=rpm
